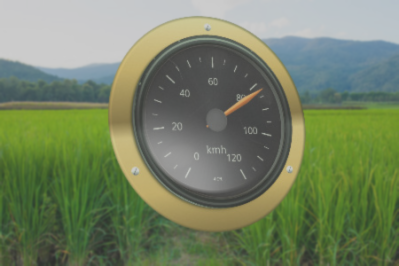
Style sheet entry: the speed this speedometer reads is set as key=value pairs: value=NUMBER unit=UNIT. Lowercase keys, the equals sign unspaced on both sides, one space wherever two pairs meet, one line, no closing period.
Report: value=82.5 unit=km/h
